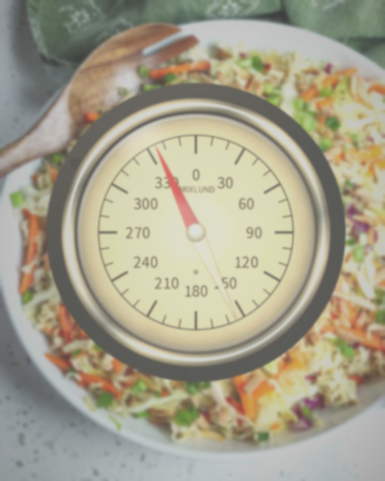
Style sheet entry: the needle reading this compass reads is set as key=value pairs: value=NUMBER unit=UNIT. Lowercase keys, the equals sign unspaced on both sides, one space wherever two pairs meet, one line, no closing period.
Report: value=335 unit=°
